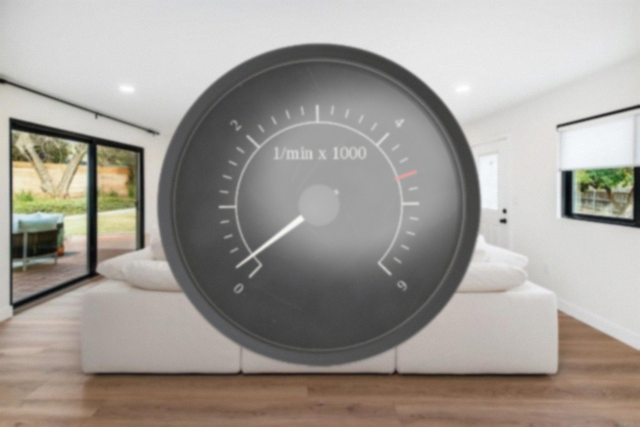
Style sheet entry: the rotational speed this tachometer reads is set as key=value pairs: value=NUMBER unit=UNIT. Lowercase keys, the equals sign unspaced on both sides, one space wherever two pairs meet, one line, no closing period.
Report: value=200 unit=rpm
